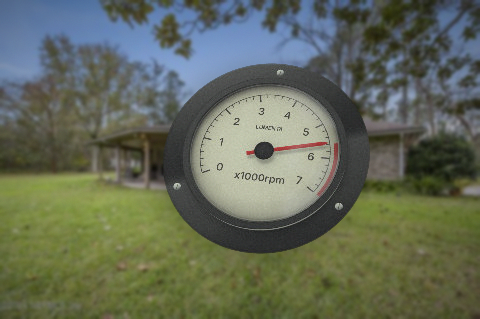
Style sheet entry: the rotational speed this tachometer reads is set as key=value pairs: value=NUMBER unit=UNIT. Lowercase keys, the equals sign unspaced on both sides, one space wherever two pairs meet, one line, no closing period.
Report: value=5600 unit=rpm
